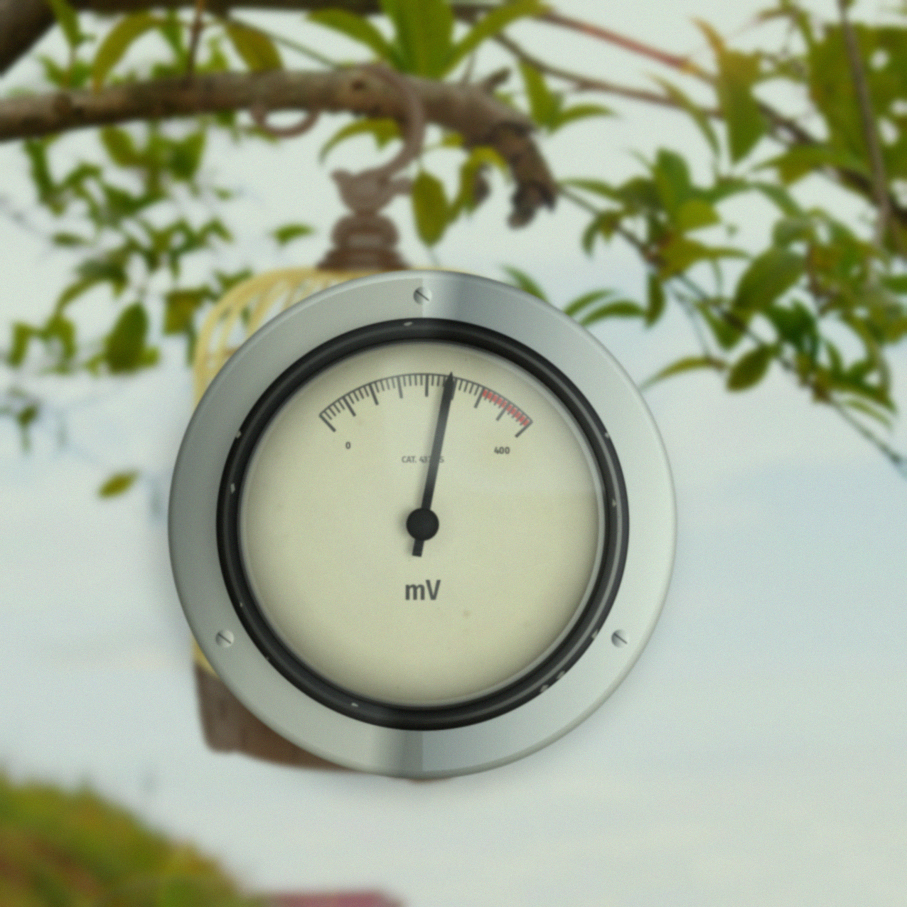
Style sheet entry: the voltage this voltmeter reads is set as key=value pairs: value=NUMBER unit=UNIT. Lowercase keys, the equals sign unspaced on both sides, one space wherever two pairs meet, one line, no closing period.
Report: value=240 unit=mV
